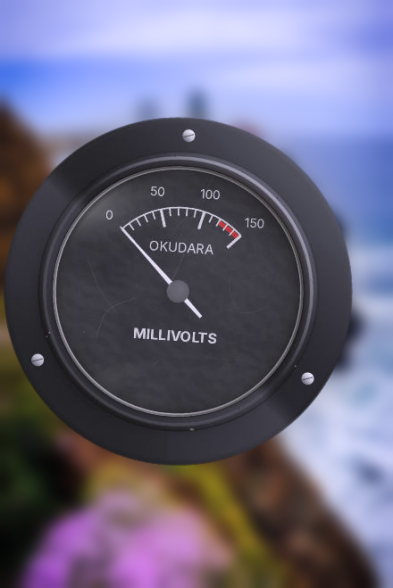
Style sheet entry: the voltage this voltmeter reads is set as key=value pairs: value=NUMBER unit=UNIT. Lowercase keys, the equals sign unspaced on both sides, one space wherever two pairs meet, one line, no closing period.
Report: value=0 unit=mV
